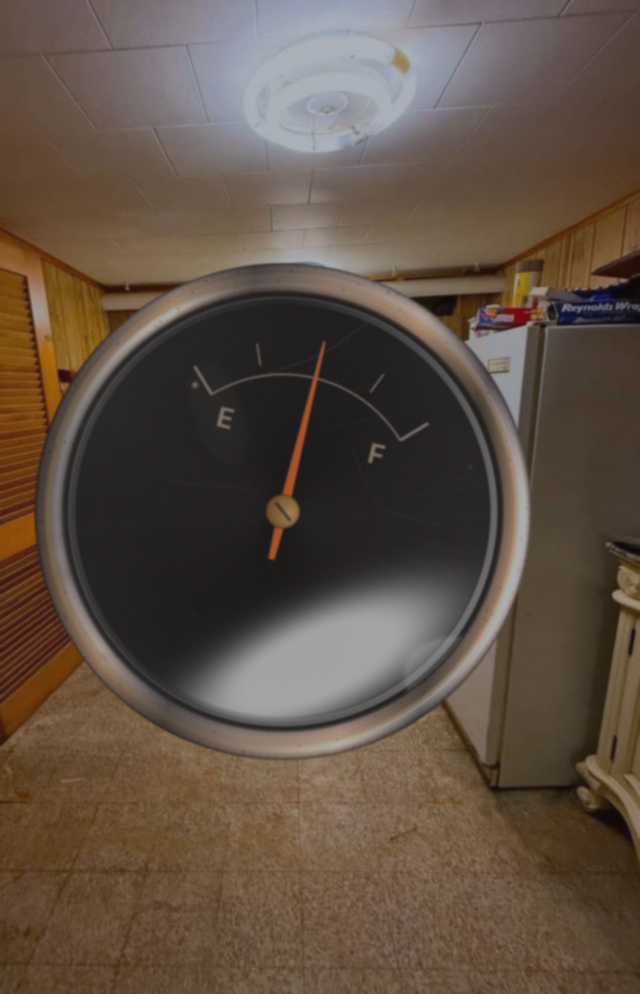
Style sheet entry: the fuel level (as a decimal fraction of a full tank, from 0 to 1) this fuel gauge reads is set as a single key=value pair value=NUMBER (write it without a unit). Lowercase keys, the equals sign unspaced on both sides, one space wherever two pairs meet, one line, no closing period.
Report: value=0.5
